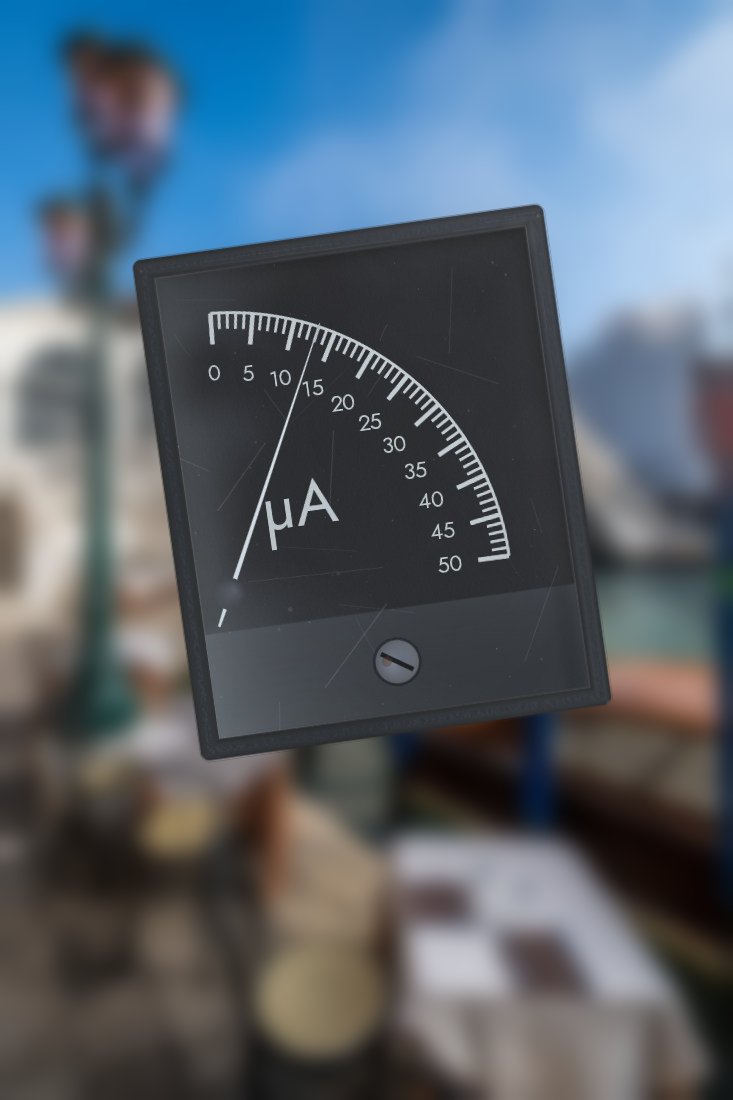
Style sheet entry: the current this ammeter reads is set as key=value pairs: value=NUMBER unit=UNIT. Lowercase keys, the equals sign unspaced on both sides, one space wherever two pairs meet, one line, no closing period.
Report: value=13 unit=µA
